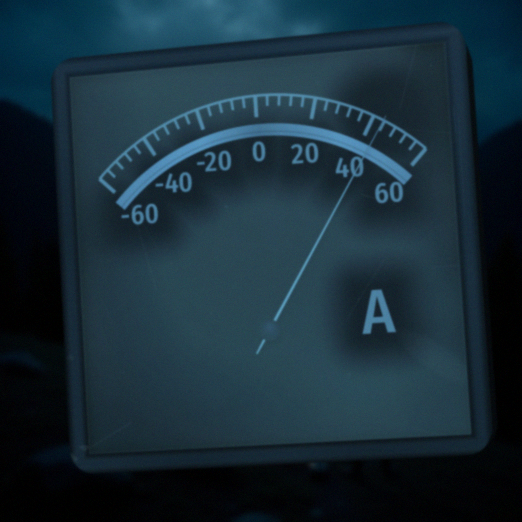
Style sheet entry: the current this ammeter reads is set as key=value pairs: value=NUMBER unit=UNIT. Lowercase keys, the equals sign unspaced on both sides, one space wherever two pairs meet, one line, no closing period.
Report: value=44 unit=A
